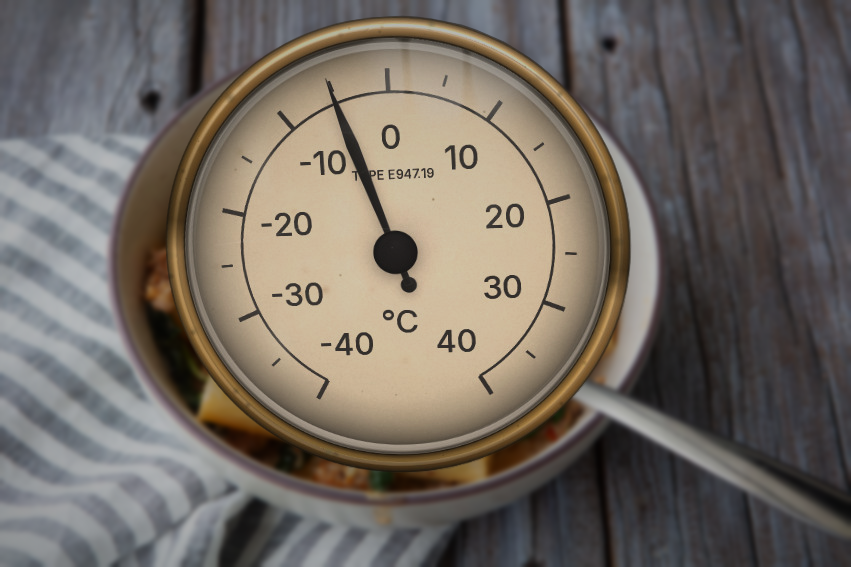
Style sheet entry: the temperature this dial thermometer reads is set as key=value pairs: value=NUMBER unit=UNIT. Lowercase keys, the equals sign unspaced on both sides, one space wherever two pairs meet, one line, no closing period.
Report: value=-5 unit=°C
